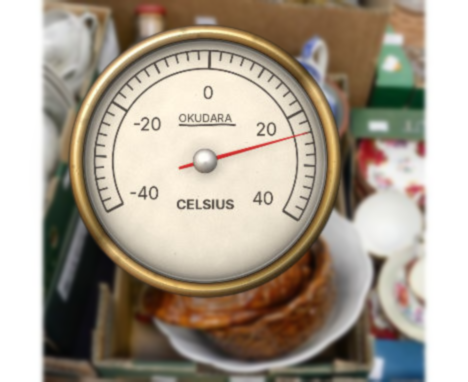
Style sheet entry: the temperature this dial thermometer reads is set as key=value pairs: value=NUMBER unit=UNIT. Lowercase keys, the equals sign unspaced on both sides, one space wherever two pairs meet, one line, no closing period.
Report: value=24 unit=°C
